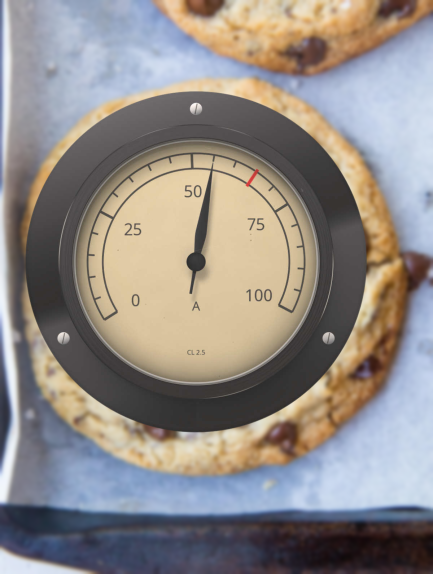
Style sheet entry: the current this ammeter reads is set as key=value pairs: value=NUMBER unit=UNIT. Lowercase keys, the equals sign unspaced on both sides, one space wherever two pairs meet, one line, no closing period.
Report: value=55 unit=A
